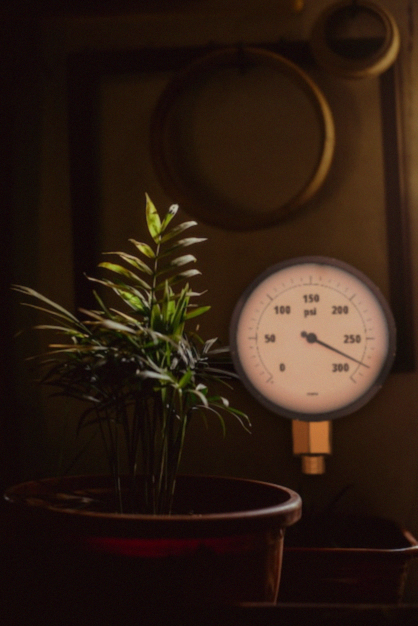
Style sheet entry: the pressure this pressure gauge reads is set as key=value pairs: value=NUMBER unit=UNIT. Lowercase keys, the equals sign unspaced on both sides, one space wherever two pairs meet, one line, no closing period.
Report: value=280 unit=psi
